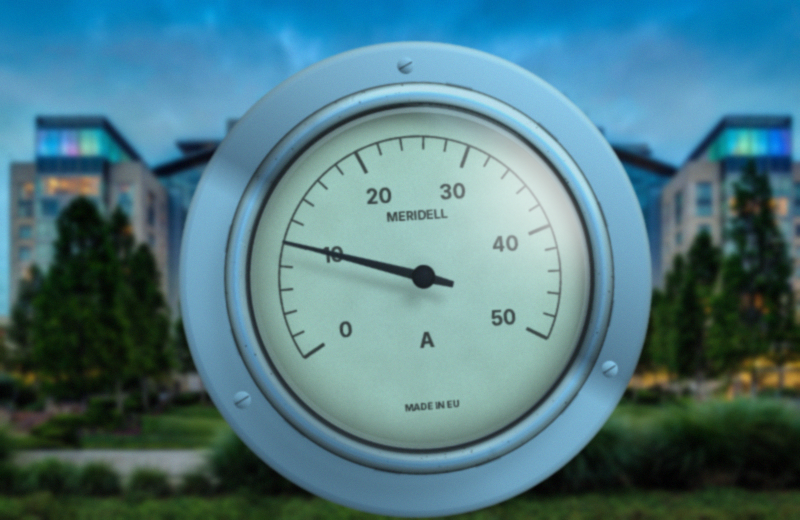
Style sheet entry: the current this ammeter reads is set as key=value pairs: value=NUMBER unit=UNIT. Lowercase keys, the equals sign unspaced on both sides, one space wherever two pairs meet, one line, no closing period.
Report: value=10 unit=A
